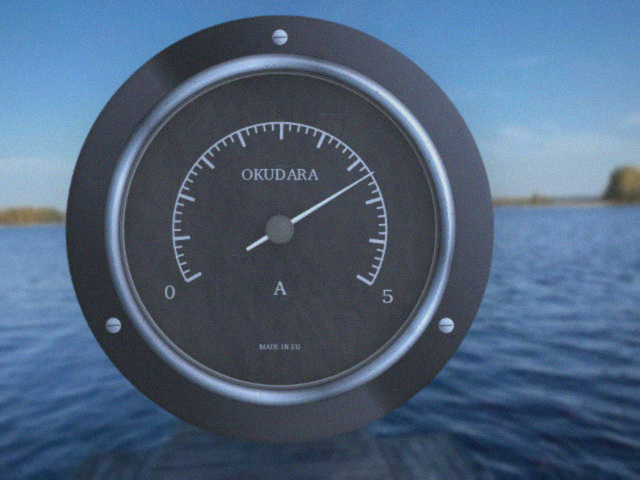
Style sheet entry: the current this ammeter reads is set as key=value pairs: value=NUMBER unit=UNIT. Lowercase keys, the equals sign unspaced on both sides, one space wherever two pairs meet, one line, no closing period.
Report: value=3.7 unit=A
